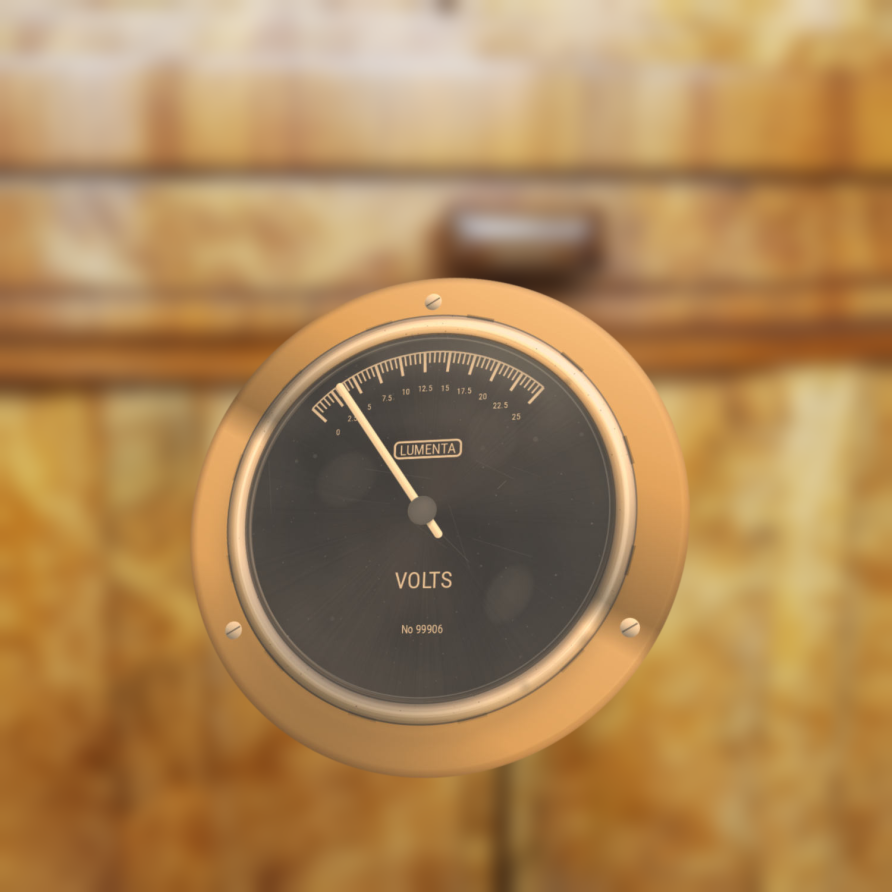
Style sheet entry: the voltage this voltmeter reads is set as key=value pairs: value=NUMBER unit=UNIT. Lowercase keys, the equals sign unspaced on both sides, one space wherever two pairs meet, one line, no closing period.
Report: value=3.5 unit=V
